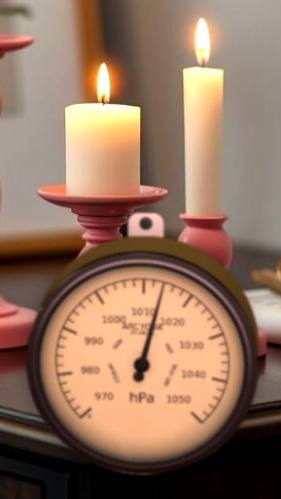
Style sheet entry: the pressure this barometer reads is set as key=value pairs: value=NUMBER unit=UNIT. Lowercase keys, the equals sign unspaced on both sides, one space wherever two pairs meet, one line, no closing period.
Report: value=1014 unit=hPa
